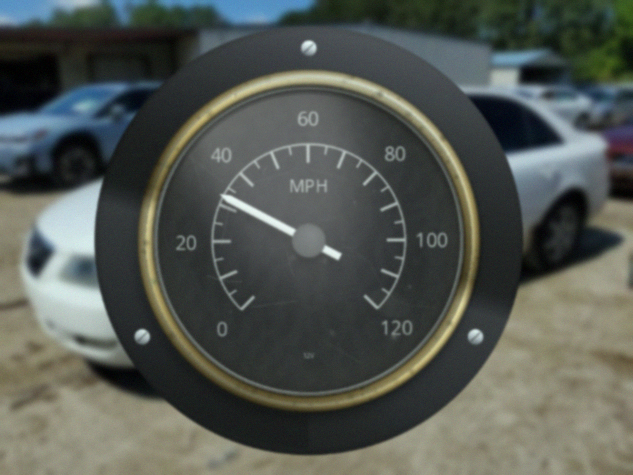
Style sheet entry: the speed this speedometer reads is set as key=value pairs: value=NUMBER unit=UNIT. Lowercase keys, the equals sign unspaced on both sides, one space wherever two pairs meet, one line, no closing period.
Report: value=32.5 unit=mph
